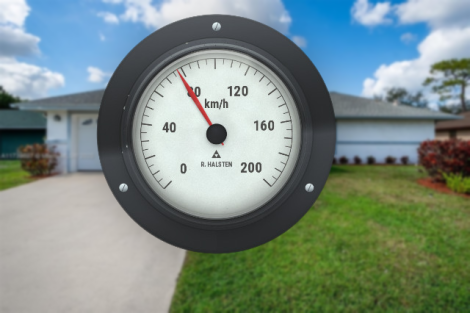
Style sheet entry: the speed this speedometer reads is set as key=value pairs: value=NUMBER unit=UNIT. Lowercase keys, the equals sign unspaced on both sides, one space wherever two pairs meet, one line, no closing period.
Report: value=77.5 unit=km/h
